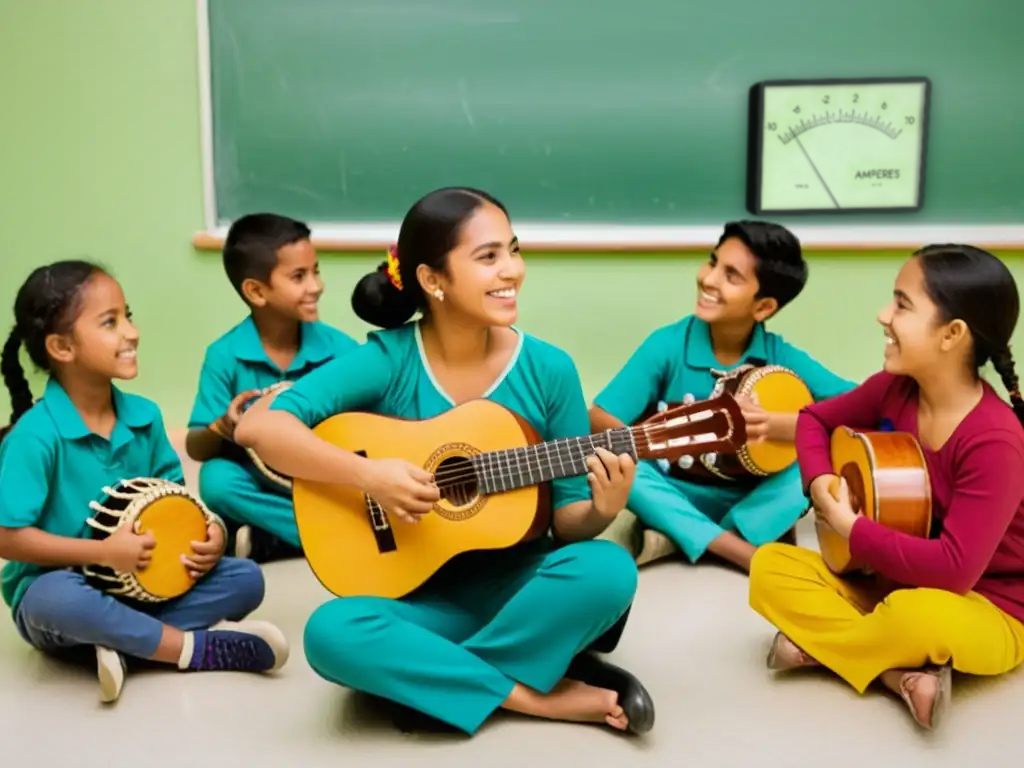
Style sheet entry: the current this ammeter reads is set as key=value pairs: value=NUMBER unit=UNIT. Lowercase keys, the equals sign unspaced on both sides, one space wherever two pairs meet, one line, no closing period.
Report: value=-8 unit=A
